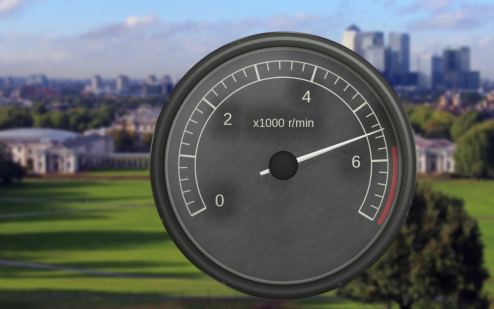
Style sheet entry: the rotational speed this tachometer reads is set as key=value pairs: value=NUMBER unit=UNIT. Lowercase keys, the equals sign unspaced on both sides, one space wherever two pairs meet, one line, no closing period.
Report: value=5500 unit=rpm
